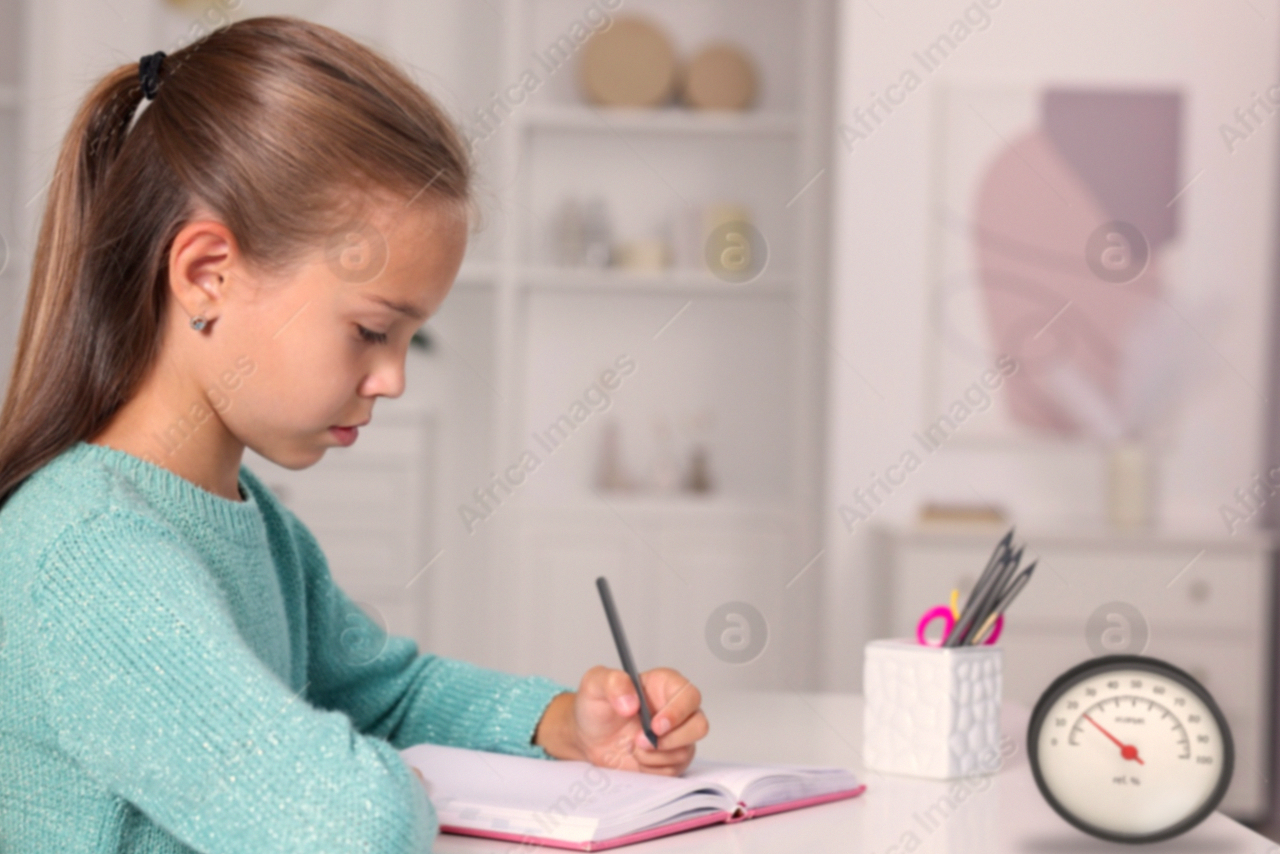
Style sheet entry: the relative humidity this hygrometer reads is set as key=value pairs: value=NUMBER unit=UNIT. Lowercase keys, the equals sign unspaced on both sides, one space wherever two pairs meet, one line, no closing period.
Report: value=20 unit=%
